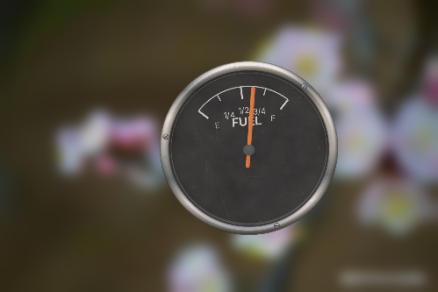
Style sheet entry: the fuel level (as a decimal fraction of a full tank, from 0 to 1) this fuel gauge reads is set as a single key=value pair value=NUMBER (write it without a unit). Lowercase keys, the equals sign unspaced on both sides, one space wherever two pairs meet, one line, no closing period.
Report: value=0.625
